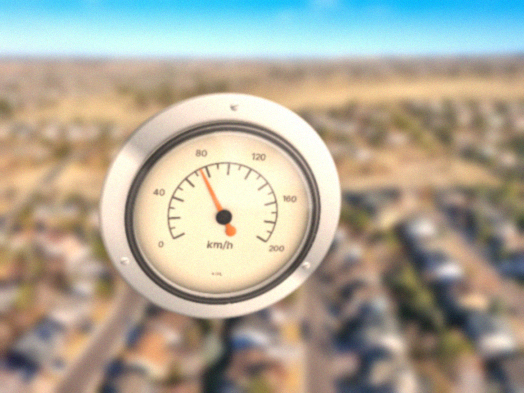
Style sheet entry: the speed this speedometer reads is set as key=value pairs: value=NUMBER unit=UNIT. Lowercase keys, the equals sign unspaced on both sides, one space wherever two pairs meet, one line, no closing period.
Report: value=75 unit=km/h
